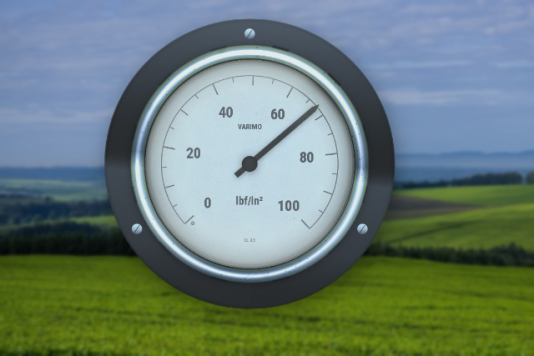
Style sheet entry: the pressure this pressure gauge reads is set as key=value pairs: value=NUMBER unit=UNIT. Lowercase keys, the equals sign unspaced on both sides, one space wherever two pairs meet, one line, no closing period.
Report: value=67.5 unit=psi
